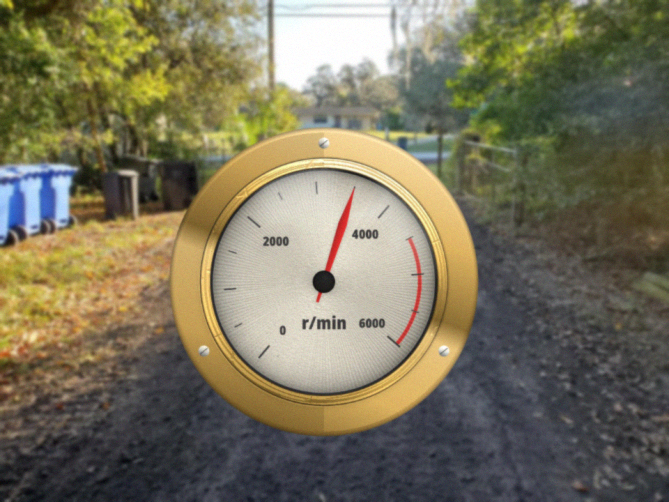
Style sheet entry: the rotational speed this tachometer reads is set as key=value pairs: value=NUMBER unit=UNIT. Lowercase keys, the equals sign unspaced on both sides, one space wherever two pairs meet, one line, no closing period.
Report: value=3500 unit=rpm
